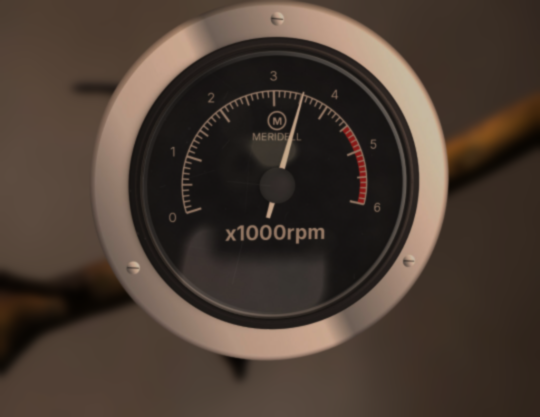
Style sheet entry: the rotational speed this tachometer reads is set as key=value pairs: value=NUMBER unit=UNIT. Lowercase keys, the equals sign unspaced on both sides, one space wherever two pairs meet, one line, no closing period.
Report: value=3500 unit=rpm
